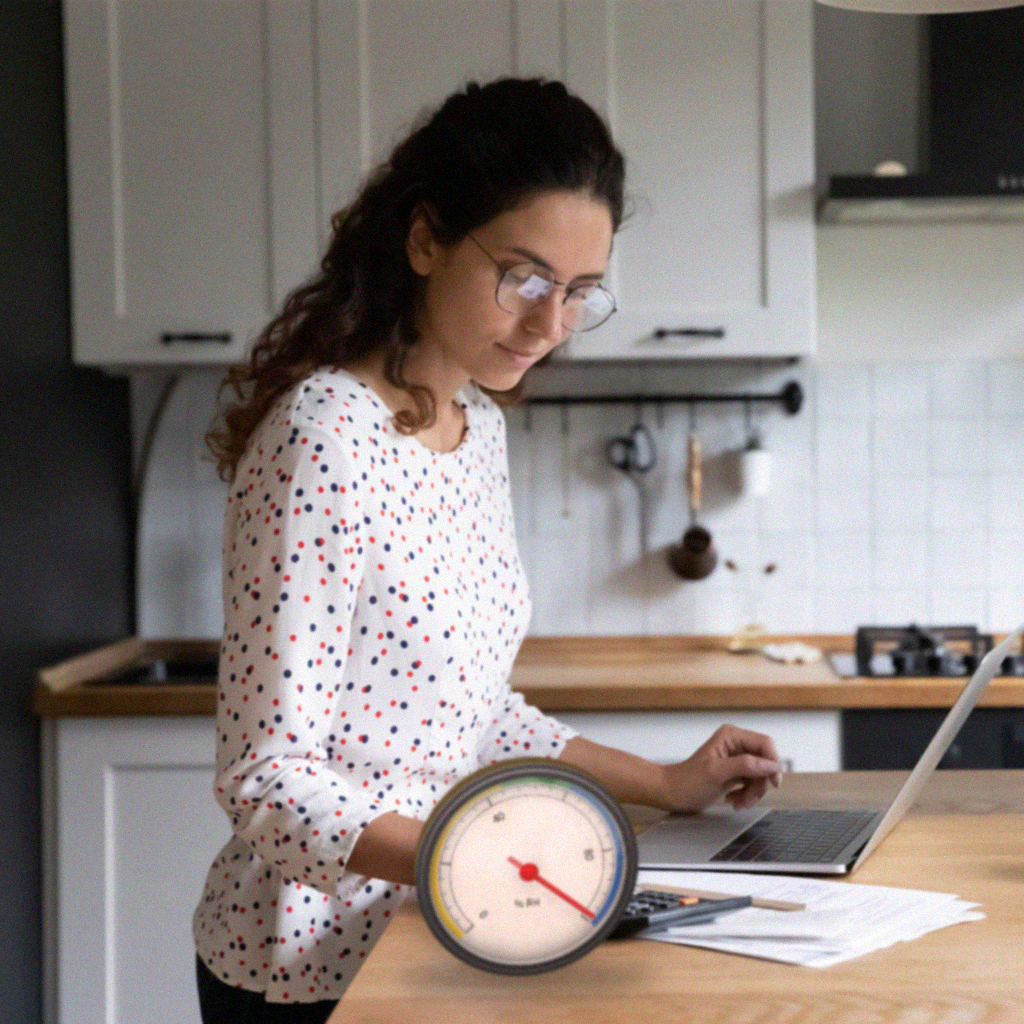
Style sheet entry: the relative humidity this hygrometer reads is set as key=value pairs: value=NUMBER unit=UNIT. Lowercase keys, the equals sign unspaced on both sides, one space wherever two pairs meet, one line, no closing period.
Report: value=98 unit=%
